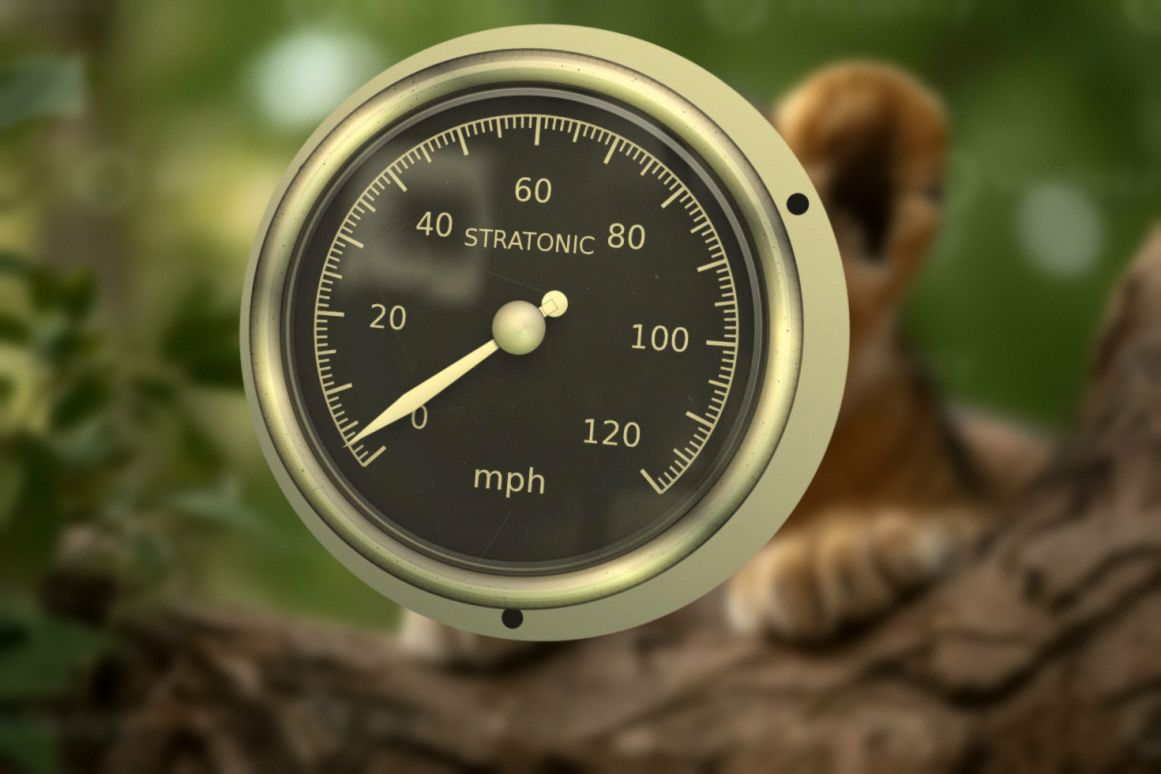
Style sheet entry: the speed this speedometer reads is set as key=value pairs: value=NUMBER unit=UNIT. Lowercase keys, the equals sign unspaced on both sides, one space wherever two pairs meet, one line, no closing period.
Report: value=3 unit=mph
